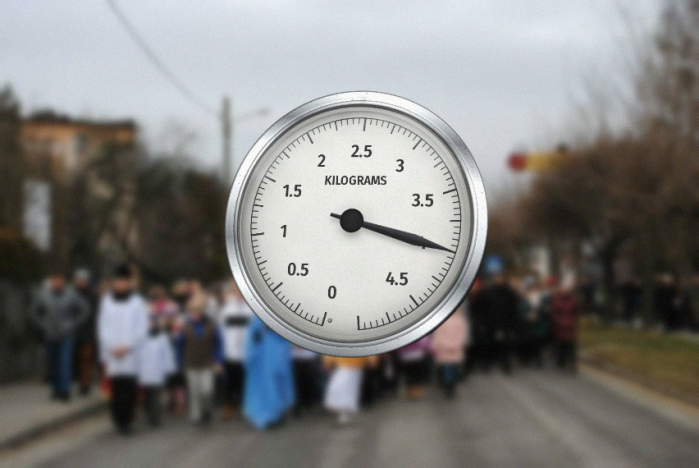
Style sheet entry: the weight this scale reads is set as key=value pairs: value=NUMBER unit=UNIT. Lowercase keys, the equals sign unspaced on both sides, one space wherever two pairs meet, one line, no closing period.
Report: value=4 unit=kg
